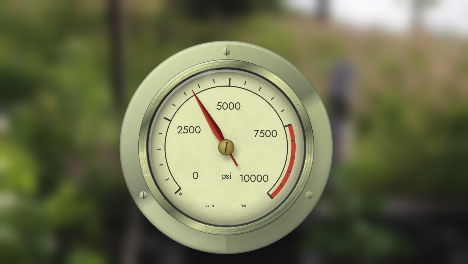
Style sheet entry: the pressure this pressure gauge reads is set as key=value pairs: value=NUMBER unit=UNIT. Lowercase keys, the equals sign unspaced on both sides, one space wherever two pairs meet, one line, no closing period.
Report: value=3750 unit=psi
